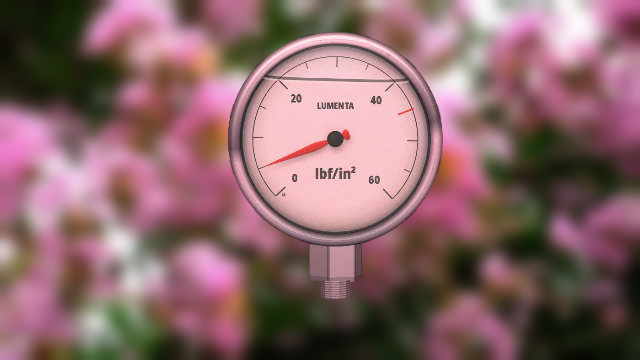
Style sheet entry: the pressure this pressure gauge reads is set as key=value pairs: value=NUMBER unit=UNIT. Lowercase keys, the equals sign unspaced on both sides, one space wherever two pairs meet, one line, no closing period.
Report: value=5 unit=psi
